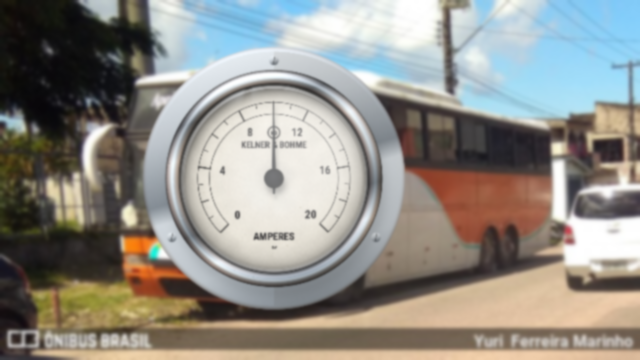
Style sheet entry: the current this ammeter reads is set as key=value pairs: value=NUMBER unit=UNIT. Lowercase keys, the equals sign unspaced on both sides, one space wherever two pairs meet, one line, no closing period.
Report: value=10 unit=A
